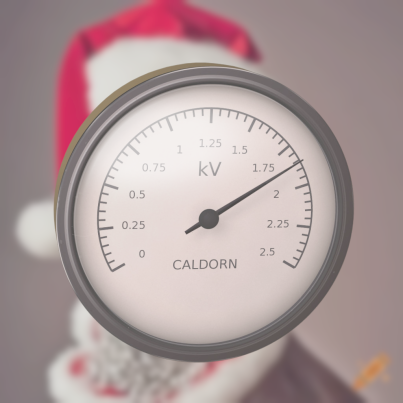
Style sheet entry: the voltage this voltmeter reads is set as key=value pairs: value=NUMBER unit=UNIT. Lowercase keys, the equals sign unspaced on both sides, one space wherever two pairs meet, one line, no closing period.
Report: value=1.85 unit=kV
